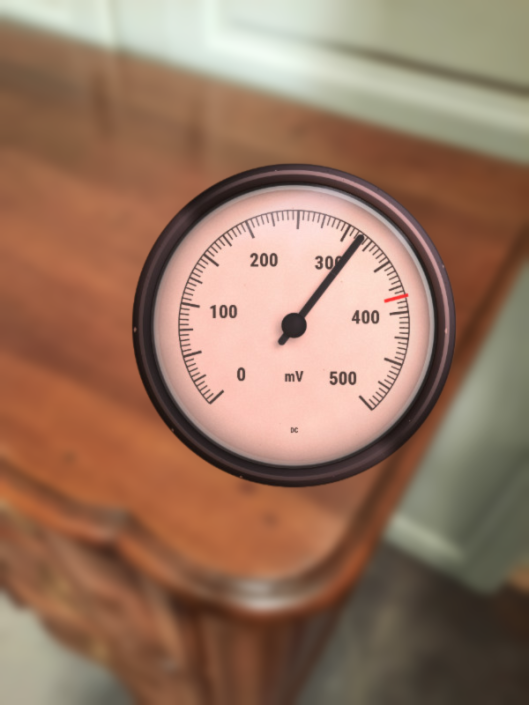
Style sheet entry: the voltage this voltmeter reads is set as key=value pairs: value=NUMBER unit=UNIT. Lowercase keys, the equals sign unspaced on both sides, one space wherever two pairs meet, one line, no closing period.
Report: value=315 unit=mV
